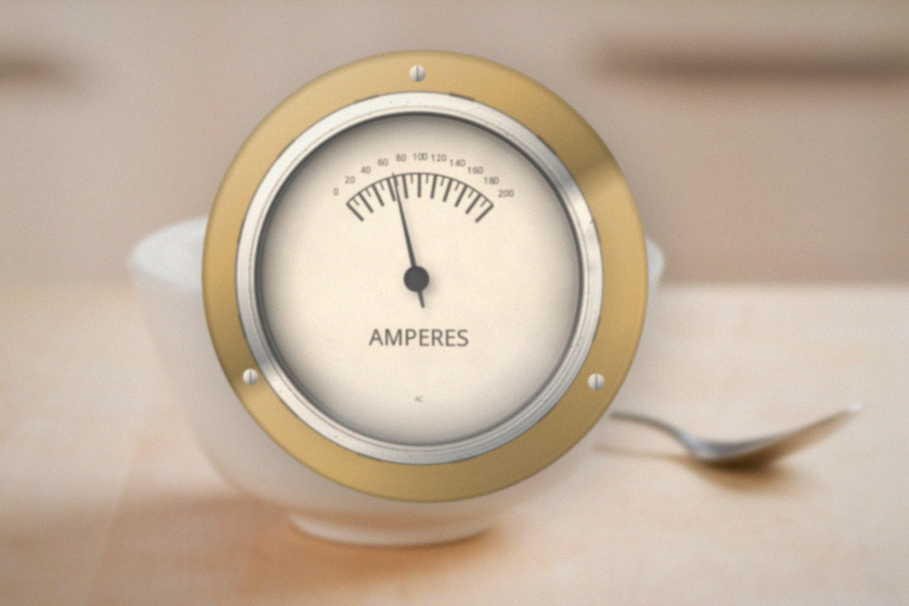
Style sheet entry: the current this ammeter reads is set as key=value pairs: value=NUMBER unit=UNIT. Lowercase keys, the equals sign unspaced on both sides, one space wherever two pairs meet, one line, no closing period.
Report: value=70 unit=A
